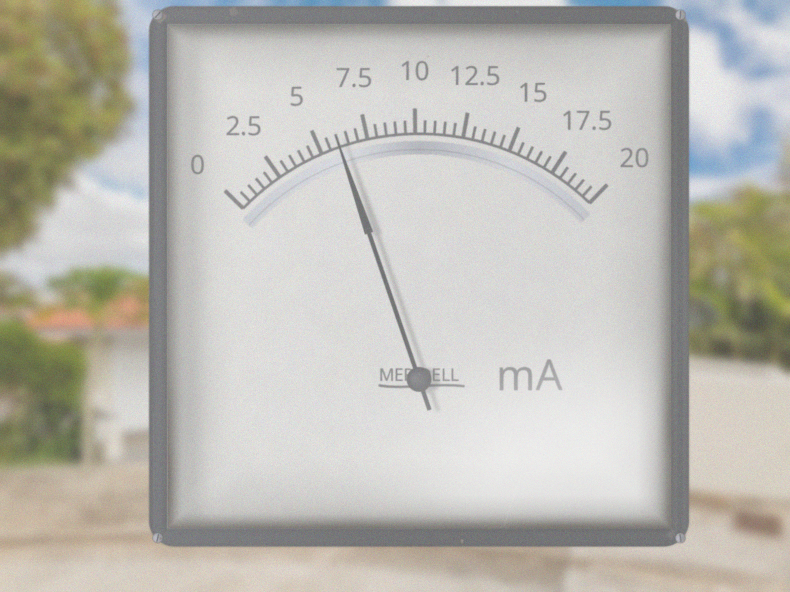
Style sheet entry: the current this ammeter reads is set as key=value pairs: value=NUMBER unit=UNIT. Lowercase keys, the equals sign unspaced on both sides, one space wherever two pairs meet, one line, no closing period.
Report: value=6 unit=mA
